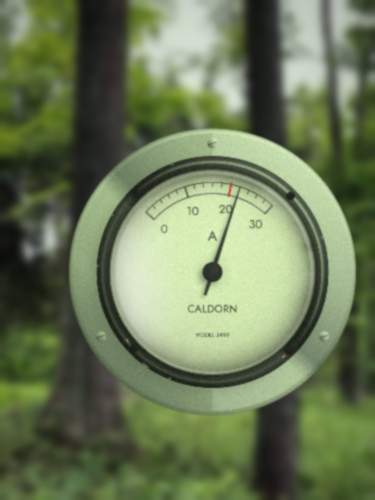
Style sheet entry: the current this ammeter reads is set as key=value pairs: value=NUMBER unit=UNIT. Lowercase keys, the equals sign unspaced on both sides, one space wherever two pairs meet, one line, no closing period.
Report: value=22 unit=A
